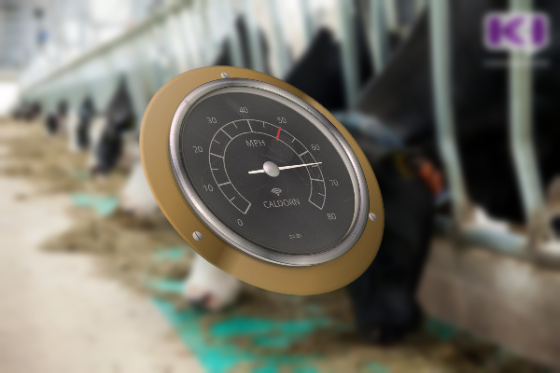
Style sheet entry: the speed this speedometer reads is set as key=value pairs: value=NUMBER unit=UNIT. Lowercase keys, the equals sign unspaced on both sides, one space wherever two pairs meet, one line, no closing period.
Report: value=65 unit=mph
